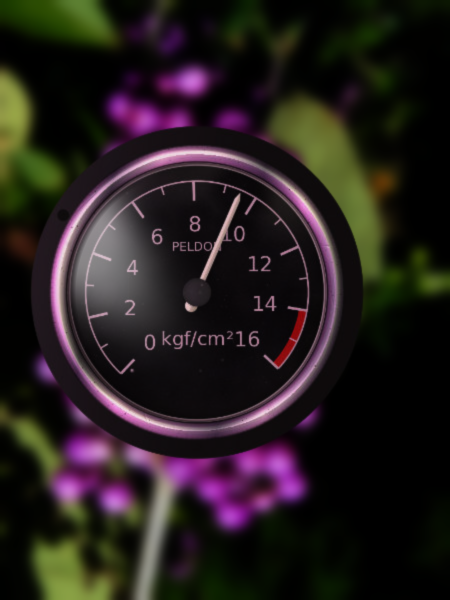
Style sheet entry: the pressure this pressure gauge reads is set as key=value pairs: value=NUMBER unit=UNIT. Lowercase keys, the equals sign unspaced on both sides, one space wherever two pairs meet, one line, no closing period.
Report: value=9.5 unit=kg/cm²
